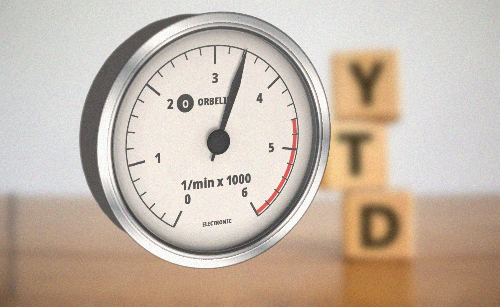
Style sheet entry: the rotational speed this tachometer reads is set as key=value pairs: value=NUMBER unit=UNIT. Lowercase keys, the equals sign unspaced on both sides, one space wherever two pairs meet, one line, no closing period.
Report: value=3400 unit=rpm
